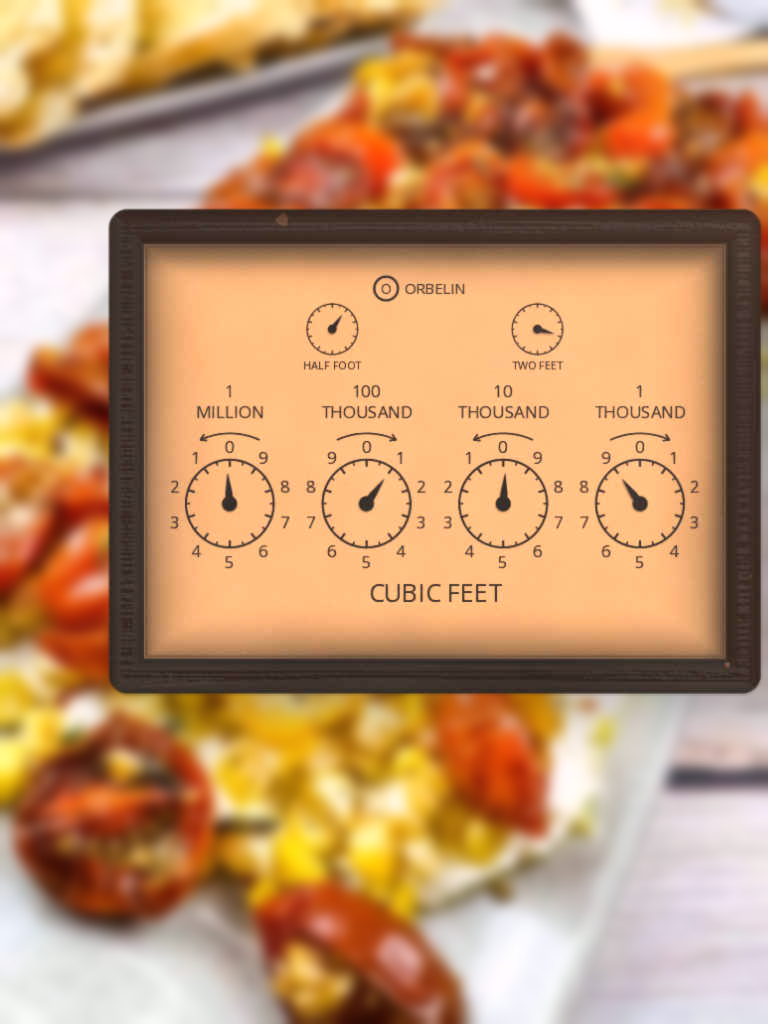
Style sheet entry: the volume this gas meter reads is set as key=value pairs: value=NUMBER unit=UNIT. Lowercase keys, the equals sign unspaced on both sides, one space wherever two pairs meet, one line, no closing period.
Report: value=9900 unit=ft³
